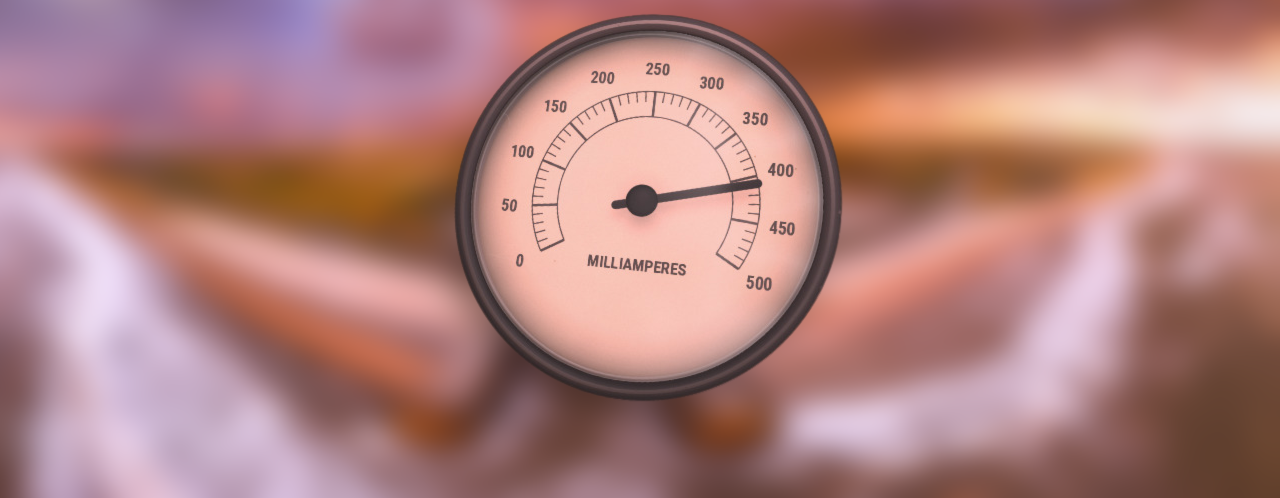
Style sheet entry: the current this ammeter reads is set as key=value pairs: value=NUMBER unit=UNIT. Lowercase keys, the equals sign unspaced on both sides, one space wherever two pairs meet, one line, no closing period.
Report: value=410 unit=mA
